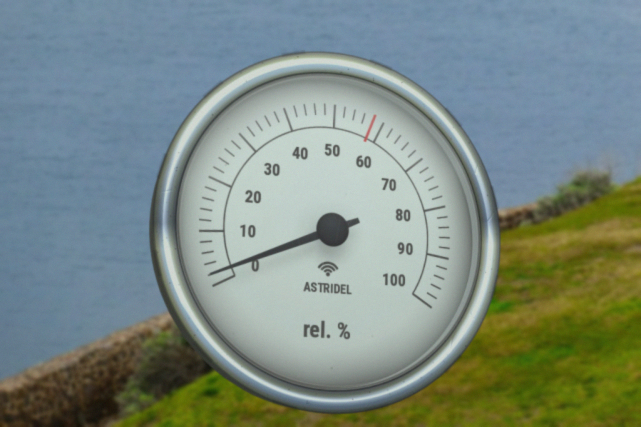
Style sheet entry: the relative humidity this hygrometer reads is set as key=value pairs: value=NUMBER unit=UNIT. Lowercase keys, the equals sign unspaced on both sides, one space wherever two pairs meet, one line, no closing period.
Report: value=2 unit=%
